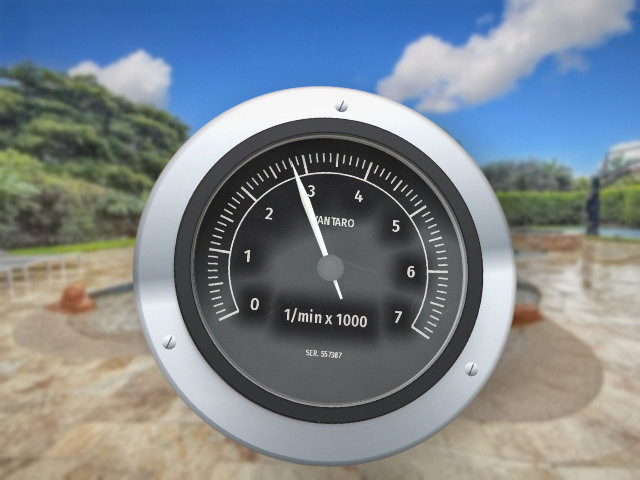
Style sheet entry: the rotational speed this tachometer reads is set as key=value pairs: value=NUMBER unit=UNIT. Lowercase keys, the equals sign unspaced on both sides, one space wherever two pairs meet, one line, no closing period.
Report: value=2800 unit=rpm
